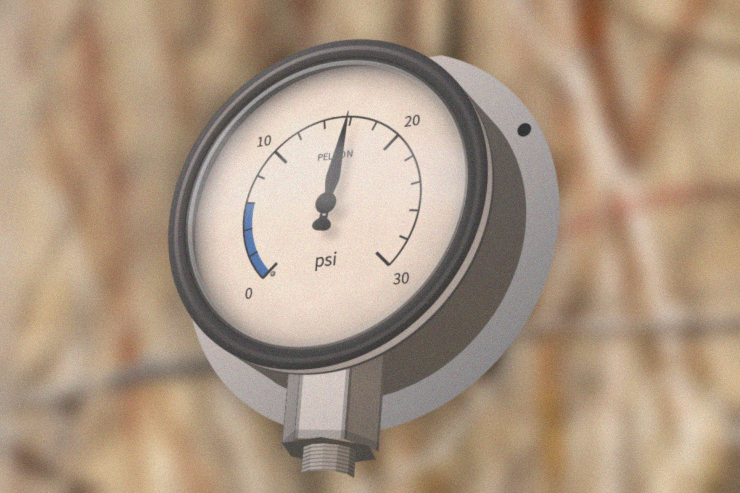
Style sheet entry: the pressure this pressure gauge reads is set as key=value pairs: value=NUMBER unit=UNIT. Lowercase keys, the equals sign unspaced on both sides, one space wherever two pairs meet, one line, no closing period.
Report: value=16 unit=psi
